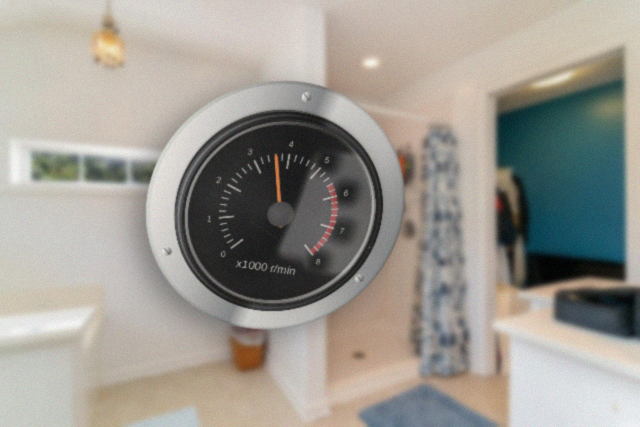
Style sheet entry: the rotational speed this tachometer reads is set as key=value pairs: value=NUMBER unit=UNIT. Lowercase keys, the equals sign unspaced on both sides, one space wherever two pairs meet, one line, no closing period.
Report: value=3600 unit=rpm
